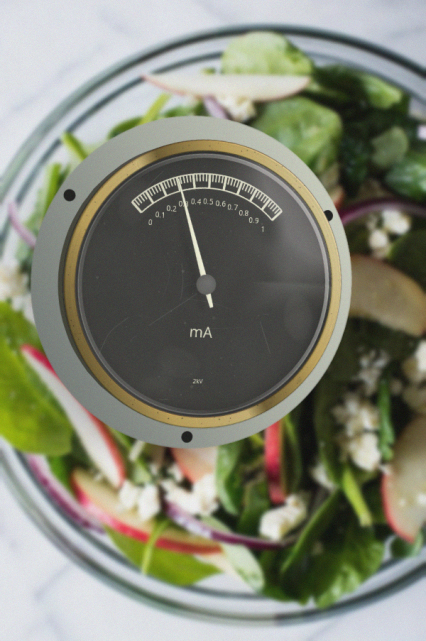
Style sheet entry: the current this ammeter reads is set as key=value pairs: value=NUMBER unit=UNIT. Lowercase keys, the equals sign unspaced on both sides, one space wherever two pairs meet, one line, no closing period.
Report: value=0.3 unit=mA
